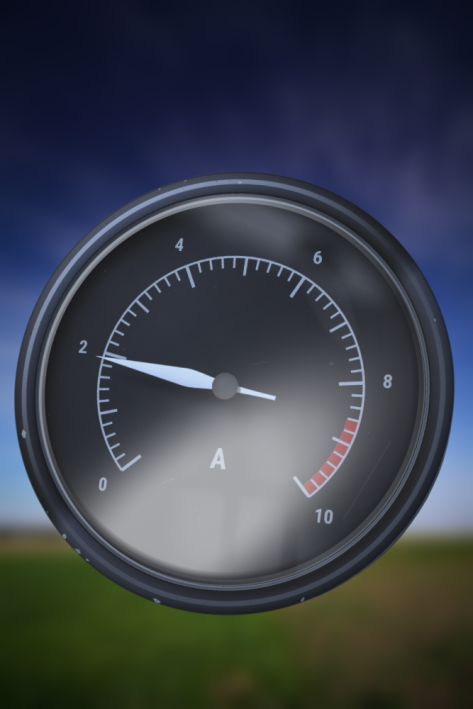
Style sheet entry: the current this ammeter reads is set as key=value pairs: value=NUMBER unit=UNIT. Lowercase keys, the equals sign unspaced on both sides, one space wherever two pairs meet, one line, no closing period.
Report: value=1.9 unit=A
